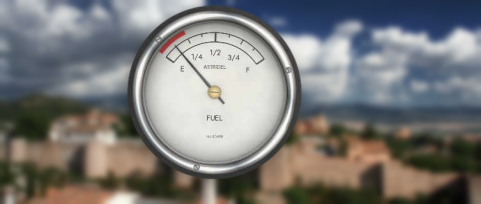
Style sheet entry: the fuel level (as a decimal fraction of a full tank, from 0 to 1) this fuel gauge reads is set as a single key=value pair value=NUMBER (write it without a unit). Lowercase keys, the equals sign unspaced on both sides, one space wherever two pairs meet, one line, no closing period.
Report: value=0.125
